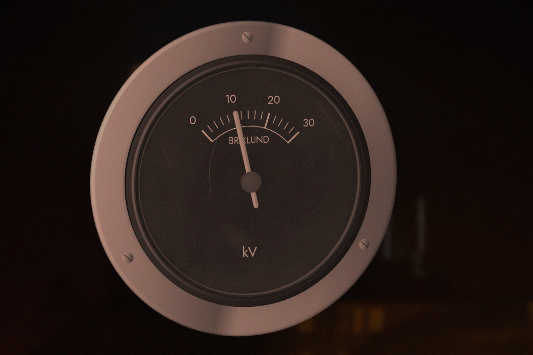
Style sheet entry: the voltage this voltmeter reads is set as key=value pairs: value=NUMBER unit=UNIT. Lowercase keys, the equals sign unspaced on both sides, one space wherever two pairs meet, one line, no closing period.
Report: value=10 unit=kV
